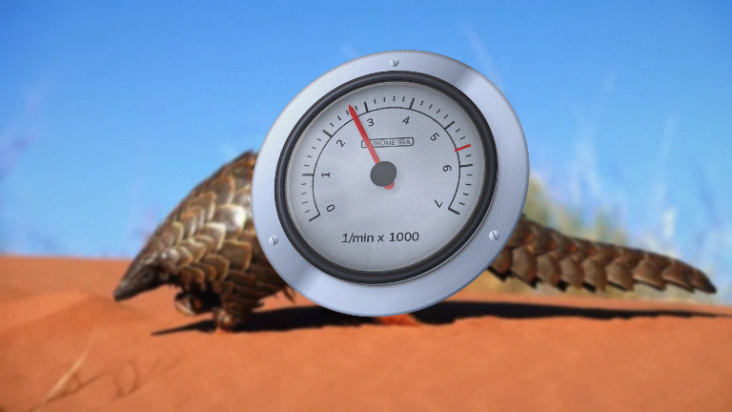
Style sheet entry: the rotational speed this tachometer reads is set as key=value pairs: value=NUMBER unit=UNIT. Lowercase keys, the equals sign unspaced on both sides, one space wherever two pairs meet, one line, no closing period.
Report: value=2700 unit=rpm
